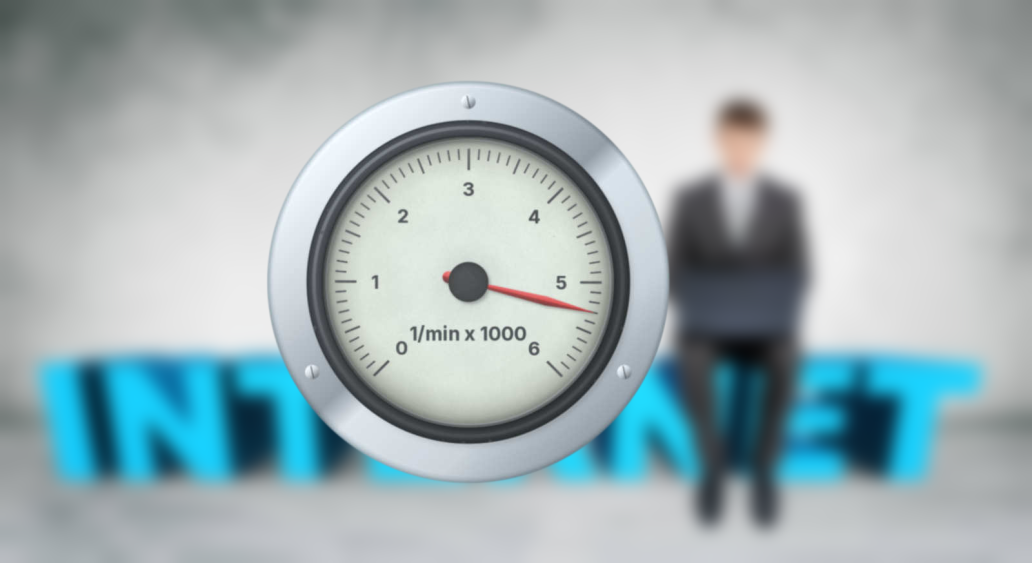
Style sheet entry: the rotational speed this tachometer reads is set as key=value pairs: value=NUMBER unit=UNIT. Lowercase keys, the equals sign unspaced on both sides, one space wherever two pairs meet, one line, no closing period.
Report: value=5300 unit=rpm
